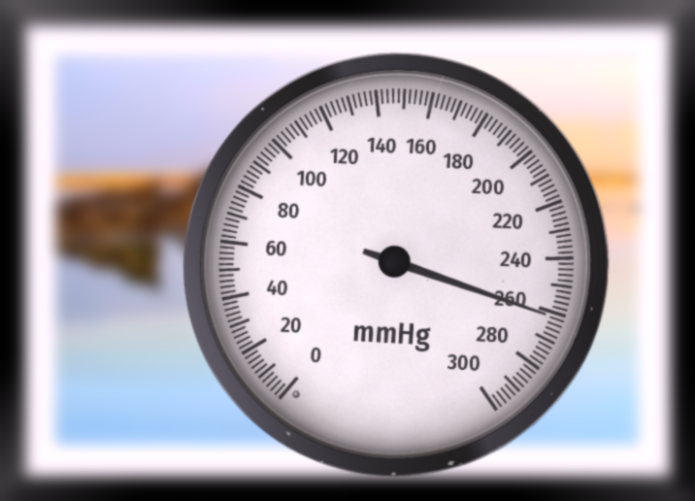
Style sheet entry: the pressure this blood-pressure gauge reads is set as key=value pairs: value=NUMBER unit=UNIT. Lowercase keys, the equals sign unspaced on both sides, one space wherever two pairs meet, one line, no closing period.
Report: value=262 unit=mmHg
